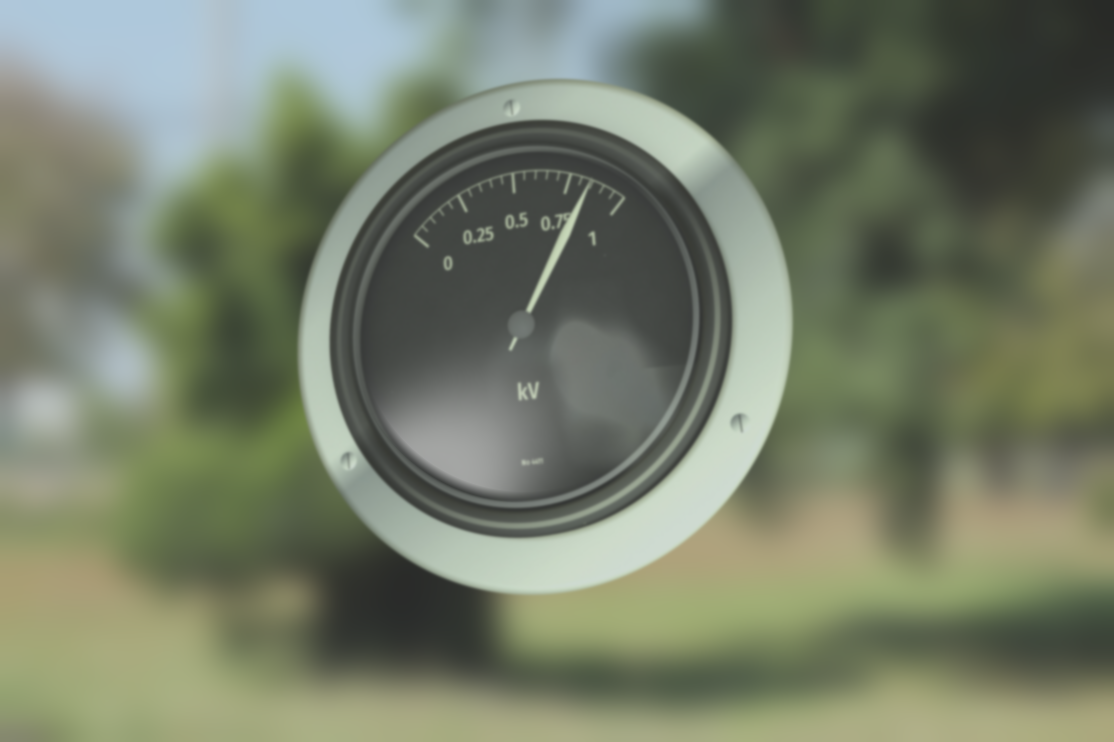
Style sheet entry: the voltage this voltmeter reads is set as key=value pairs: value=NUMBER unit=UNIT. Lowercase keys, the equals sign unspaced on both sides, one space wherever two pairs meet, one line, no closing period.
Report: value=0.85 unit=kV
